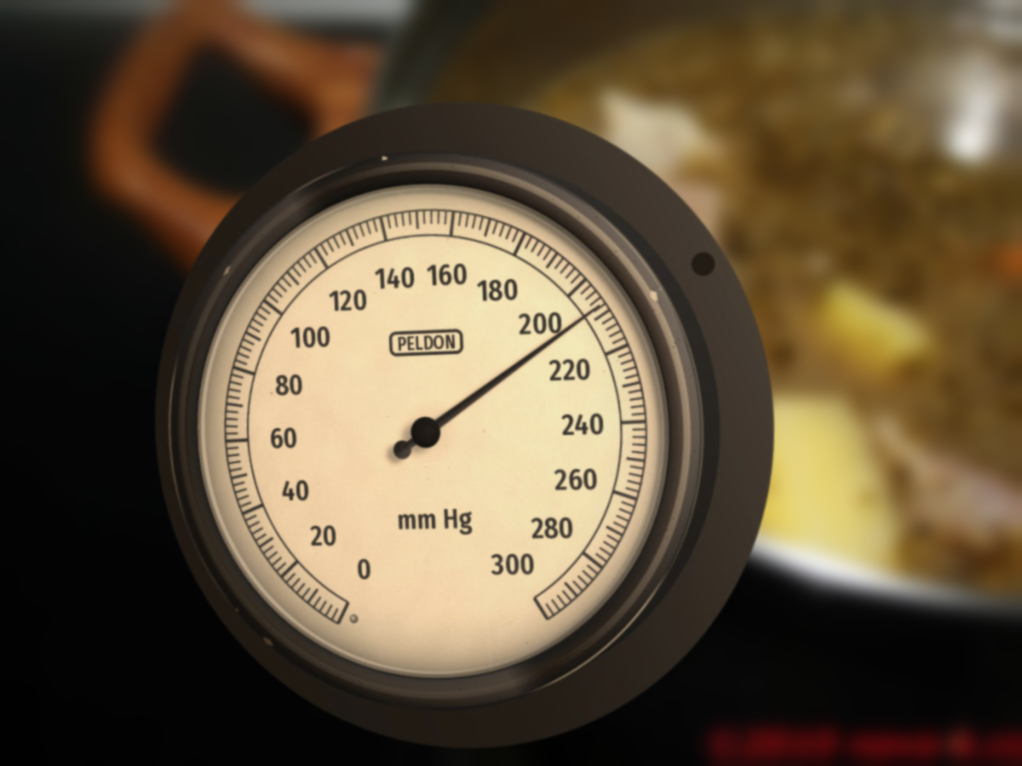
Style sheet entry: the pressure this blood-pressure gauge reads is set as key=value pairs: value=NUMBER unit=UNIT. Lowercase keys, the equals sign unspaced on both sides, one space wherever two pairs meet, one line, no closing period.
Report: value=208 unit=mmHg
